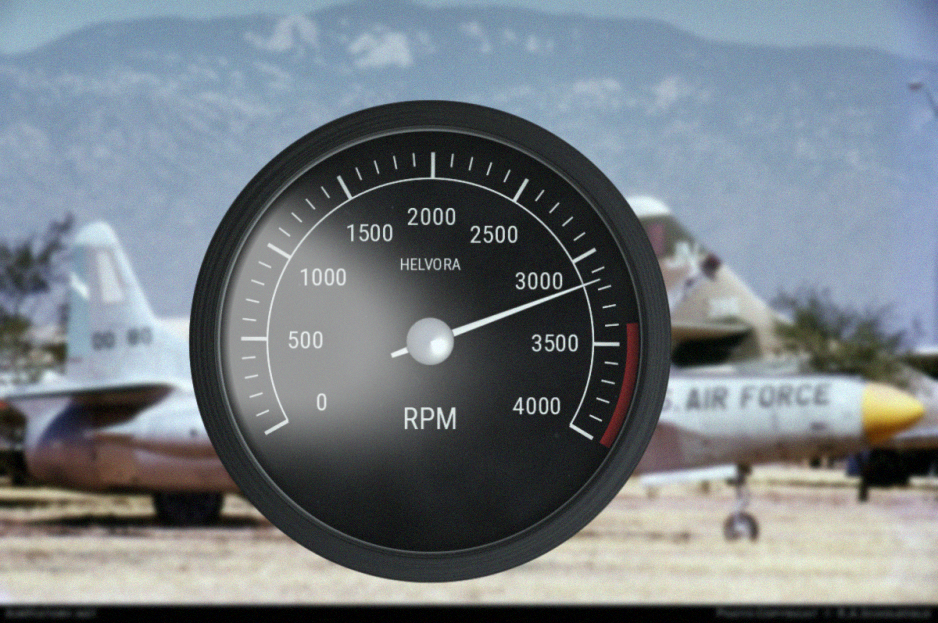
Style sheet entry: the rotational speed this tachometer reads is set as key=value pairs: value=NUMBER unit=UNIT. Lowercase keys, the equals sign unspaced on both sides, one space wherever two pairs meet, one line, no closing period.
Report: value=3150 unit=rpm
